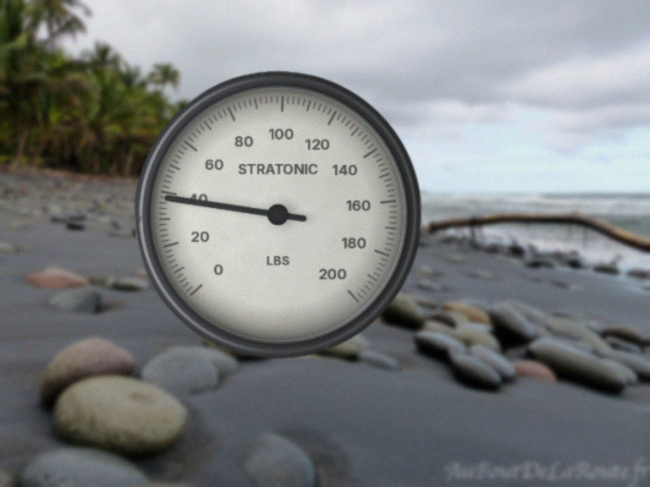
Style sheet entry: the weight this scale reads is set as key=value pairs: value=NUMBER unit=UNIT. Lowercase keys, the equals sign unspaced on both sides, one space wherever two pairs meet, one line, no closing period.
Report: value=38 unit=lb
